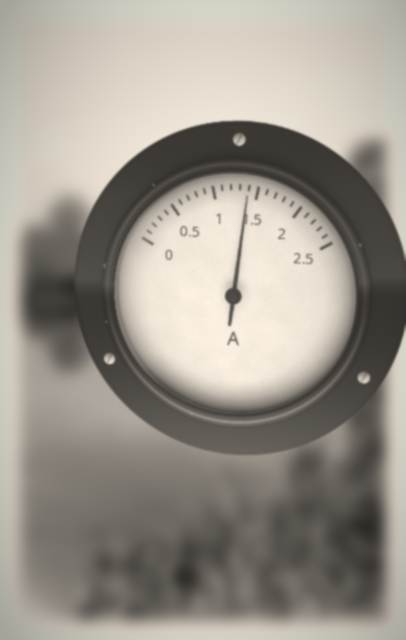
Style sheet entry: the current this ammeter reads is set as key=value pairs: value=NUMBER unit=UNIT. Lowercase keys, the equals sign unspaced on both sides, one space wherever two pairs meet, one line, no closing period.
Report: value=1.4 unit=A
